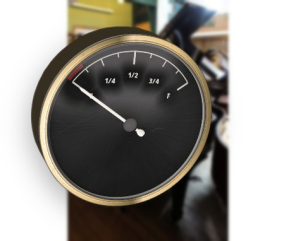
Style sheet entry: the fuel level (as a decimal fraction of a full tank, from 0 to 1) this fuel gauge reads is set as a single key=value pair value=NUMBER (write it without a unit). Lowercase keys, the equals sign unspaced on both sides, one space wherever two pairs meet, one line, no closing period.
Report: value=0
